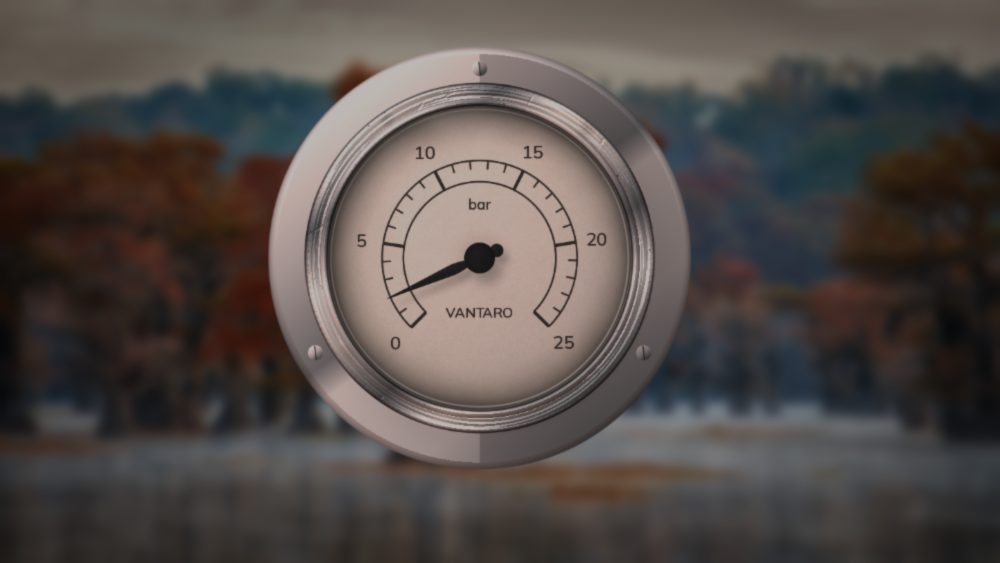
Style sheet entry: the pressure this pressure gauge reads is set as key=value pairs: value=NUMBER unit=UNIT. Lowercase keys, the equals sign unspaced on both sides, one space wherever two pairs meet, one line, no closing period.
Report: value=2 unit=bar
